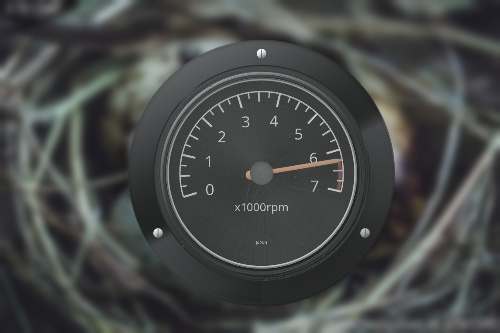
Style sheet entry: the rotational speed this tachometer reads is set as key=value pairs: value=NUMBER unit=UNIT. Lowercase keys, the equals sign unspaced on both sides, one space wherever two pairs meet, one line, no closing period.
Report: value=6250 unit=rpm
